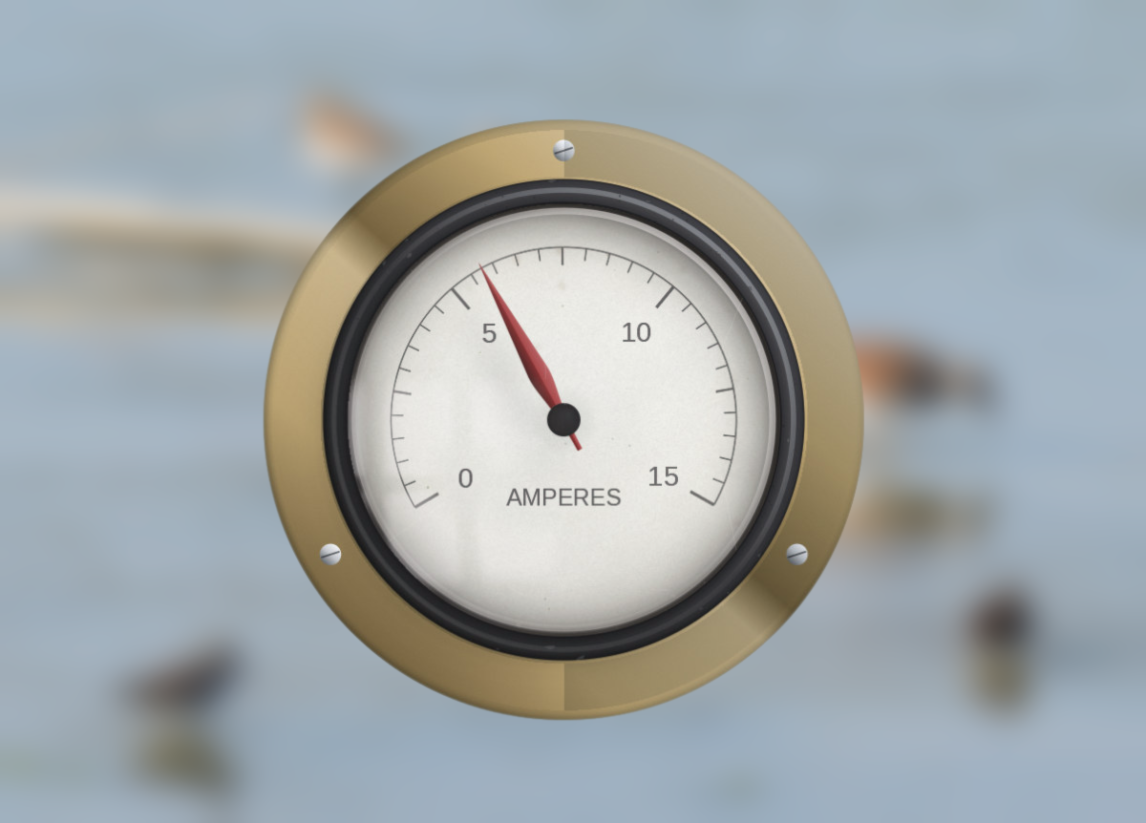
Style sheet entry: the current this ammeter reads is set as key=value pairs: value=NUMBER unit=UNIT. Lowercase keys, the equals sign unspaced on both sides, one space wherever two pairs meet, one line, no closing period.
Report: value=5.75 unit=A
